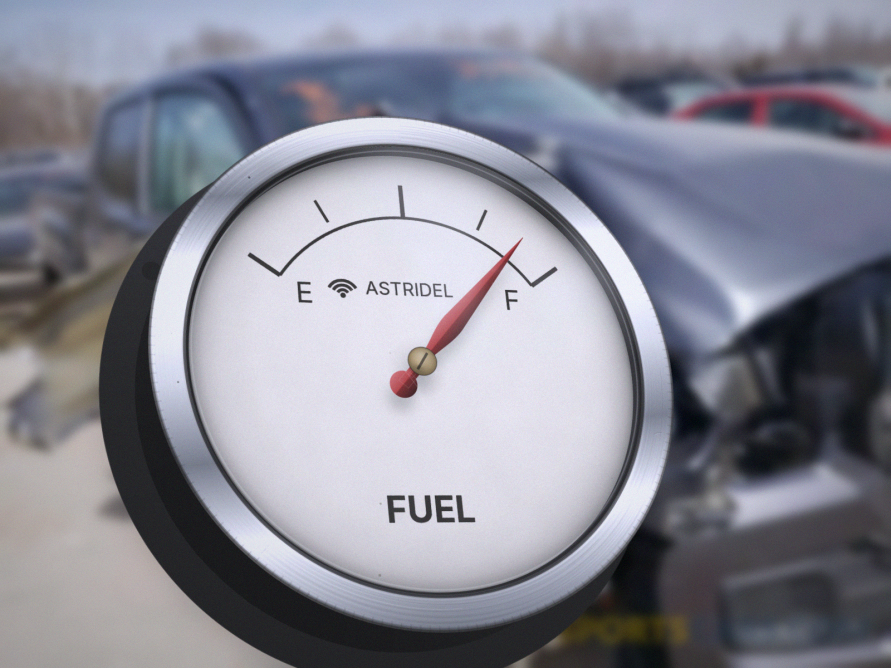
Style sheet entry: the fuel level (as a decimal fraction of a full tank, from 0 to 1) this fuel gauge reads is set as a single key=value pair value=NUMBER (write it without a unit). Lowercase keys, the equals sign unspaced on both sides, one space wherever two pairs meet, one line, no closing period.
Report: value=0.875
